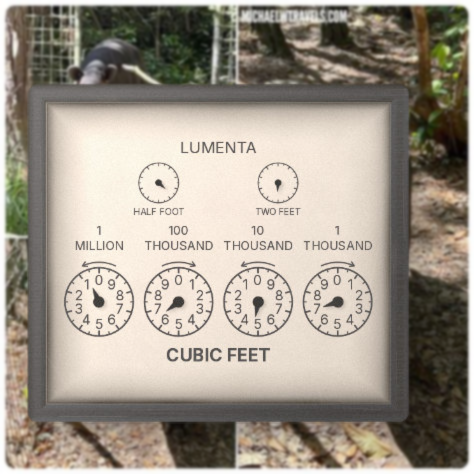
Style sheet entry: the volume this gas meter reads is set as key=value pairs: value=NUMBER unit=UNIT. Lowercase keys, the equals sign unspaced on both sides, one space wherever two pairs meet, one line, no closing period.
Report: value=64700 unit=ft³
